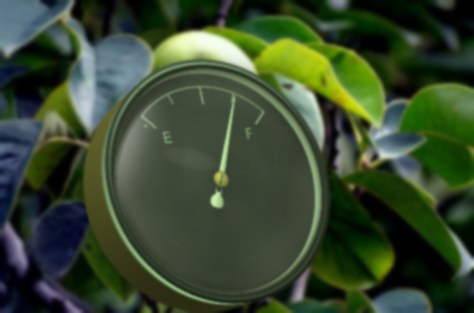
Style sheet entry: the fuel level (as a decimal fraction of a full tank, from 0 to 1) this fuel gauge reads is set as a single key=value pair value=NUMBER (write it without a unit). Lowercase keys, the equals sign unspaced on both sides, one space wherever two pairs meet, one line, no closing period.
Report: value=0.75
